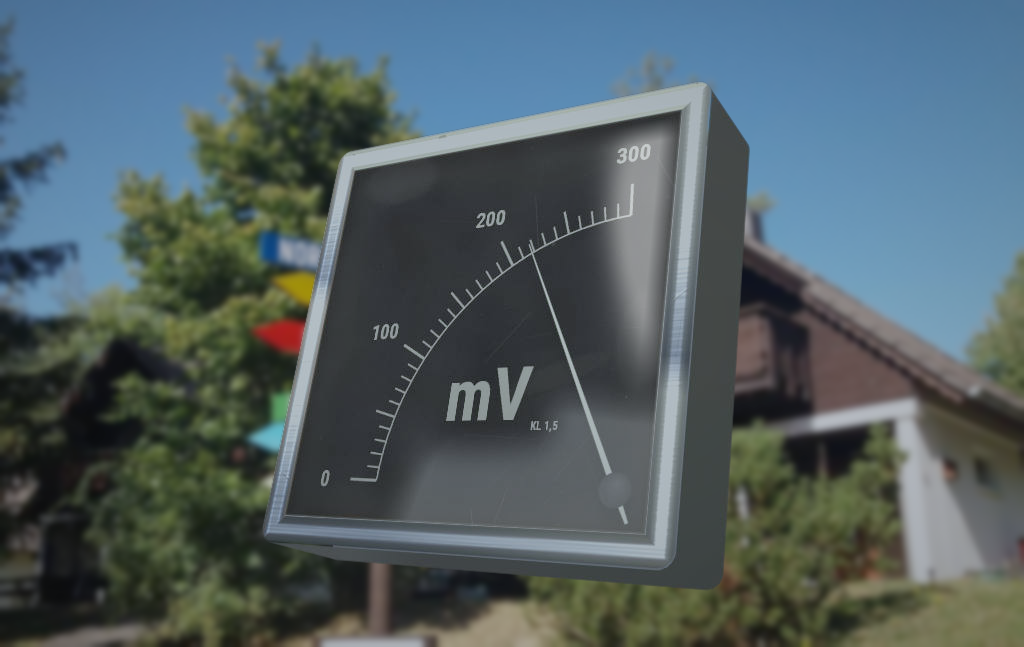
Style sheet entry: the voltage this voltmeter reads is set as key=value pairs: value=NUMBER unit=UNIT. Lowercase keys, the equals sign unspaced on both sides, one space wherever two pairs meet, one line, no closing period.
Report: value=220 unit=mV
